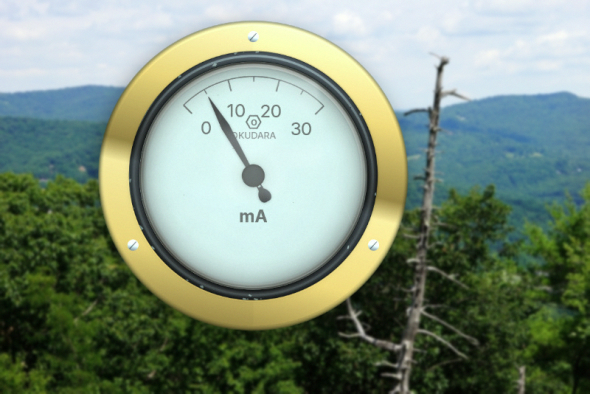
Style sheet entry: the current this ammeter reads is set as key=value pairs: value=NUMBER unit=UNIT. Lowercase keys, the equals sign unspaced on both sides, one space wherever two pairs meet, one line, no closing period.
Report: value=5 unit=mA
